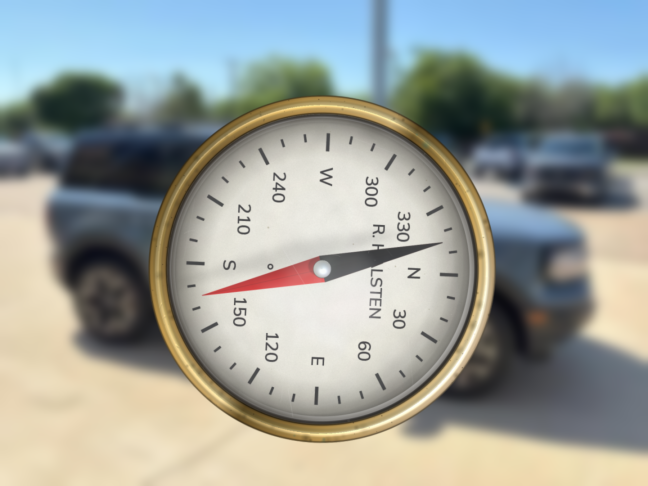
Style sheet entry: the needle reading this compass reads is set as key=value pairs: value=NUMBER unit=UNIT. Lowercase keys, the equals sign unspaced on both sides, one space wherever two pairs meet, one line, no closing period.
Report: value=165 unit=°
